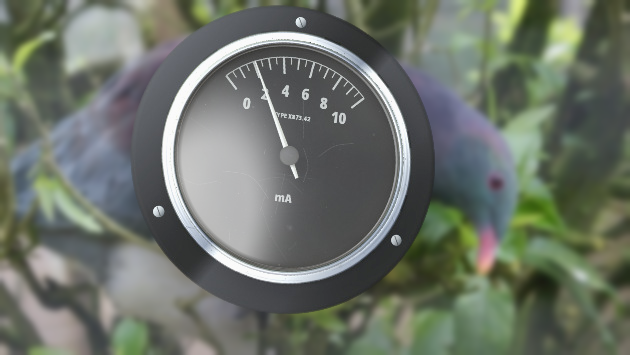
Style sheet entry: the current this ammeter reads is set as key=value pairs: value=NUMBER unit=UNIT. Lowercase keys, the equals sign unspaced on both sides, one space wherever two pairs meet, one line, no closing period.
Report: value=2 unit=mA
